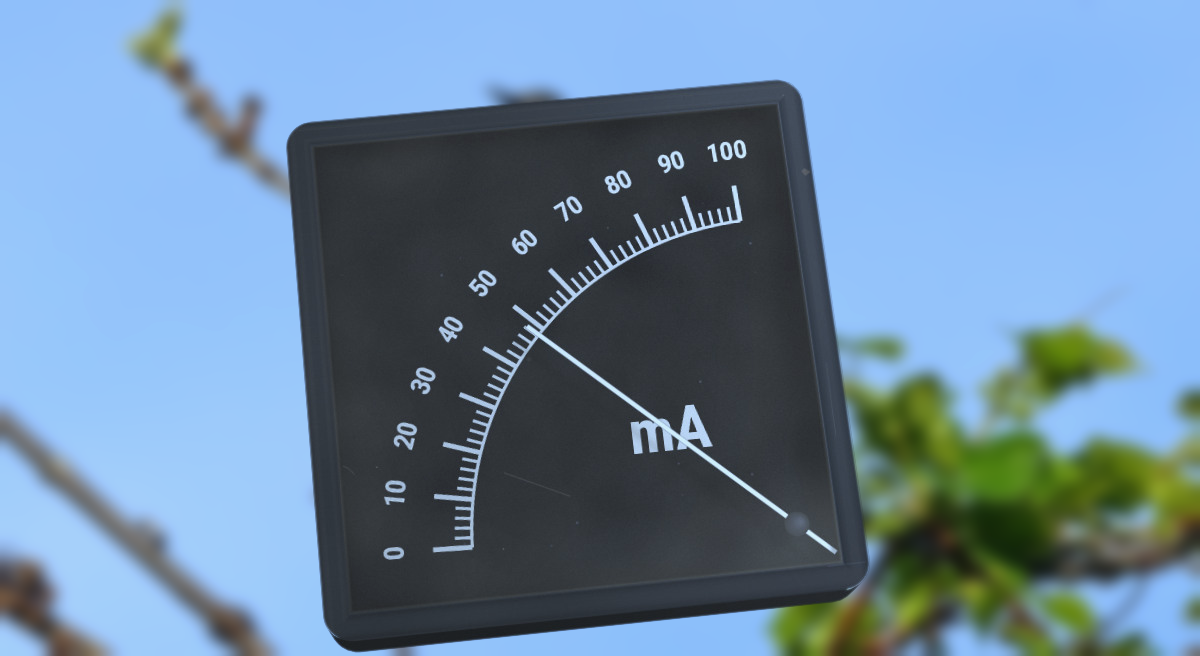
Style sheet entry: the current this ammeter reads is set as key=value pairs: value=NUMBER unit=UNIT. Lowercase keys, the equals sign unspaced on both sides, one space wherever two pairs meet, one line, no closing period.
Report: value=48 unit=mA
